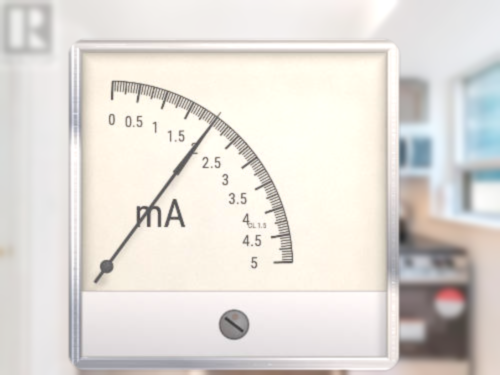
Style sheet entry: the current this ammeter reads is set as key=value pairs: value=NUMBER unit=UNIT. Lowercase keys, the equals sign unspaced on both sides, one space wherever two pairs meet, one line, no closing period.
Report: value=2 unit=mA
